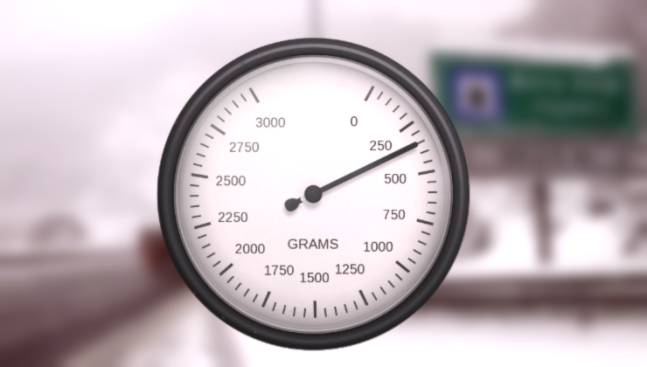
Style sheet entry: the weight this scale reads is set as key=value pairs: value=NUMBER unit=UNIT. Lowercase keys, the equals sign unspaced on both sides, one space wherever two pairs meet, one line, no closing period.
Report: value=350 unit=g
